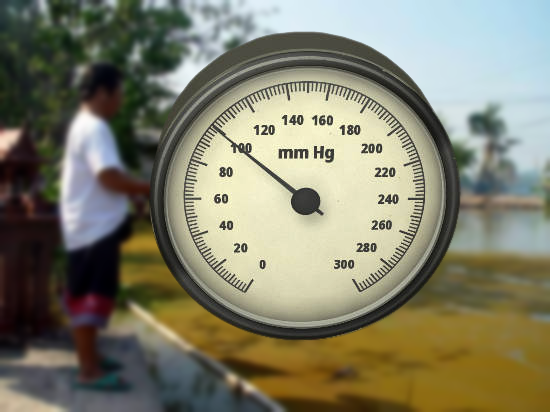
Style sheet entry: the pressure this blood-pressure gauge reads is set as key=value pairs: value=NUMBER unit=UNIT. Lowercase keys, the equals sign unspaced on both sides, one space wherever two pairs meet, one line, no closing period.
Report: value=100 unit=mmHg
